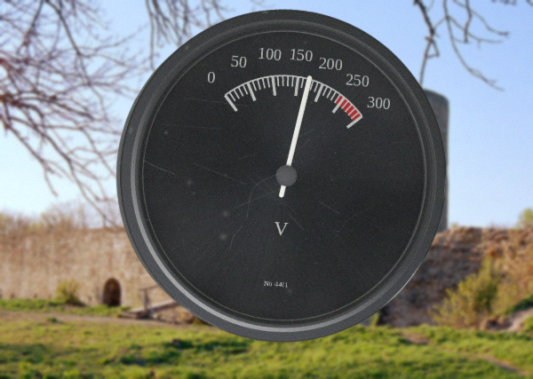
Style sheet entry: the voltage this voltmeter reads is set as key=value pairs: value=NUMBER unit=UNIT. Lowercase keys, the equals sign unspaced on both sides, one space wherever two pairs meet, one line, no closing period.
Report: value=170 unit=V
